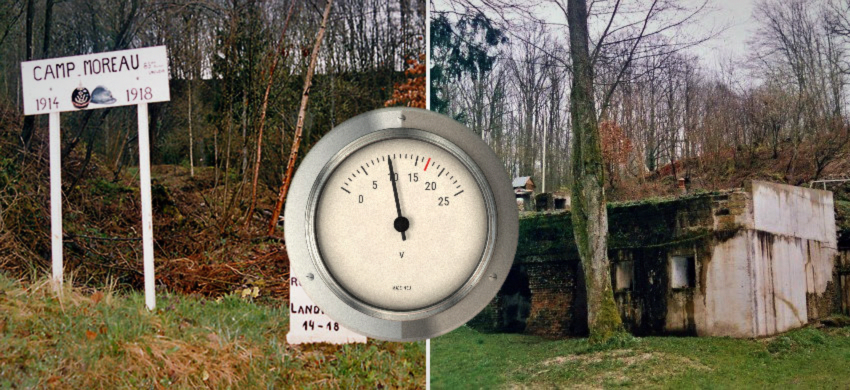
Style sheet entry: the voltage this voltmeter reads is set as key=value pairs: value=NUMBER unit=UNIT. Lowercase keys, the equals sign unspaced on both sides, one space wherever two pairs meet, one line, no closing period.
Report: value=10 unit=V
